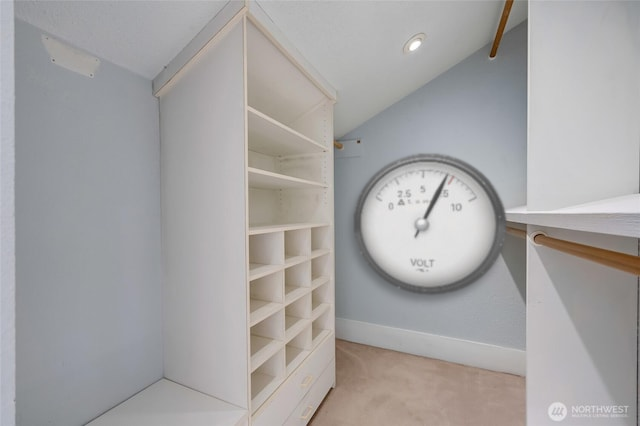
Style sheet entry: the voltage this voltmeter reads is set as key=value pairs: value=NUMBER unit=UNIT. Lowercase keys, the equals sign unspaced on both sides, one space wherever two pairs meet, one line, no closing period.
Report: value=7 unit=V
